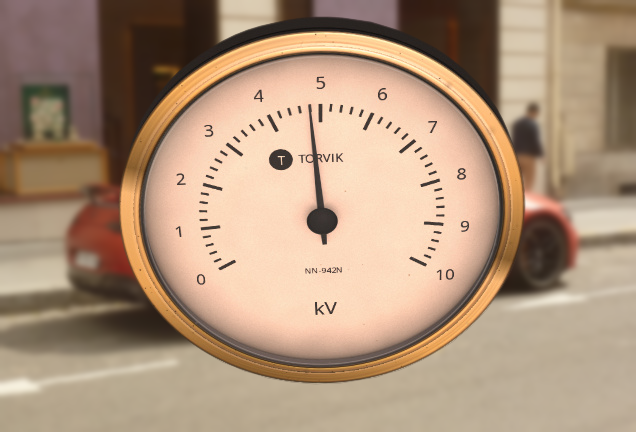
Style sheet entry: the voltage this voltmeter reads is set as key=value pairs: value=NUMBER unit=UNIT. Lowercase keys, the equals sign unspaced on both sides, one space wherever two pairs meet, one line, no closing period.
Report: value=4.8 unit=kV
